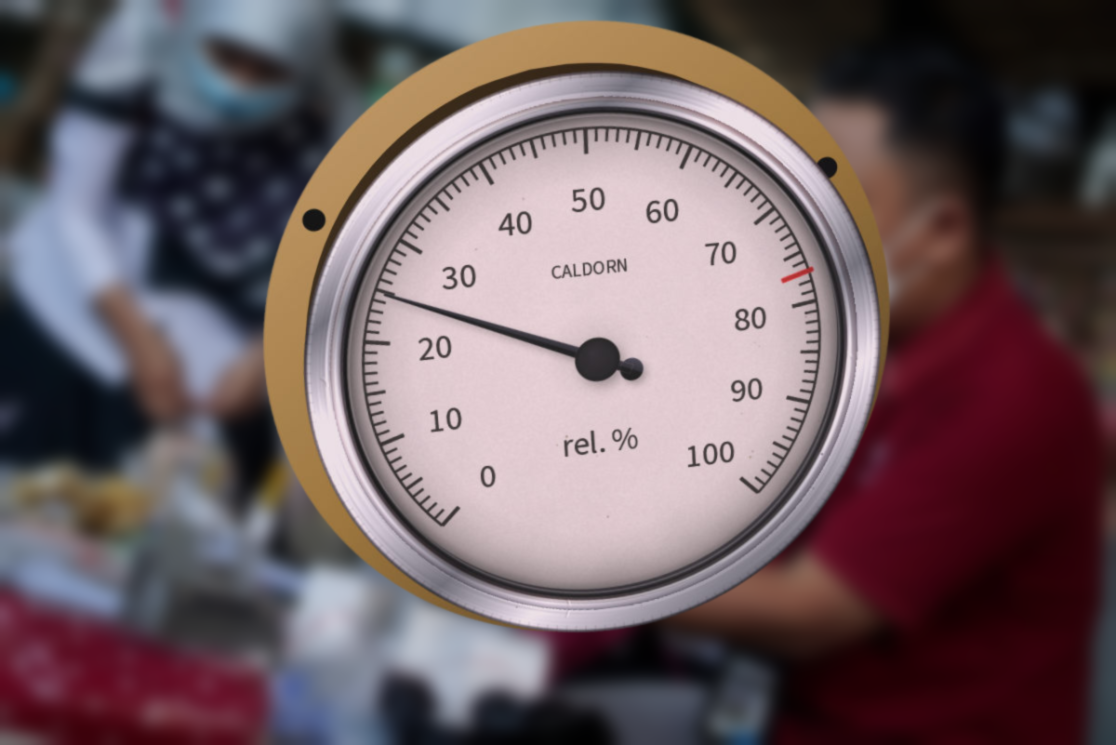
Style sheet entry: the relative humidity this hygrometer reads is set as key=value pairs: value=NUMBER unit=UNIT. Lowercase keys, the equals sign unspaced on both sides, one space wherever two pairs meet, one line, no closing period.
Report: value=25 unit=%
